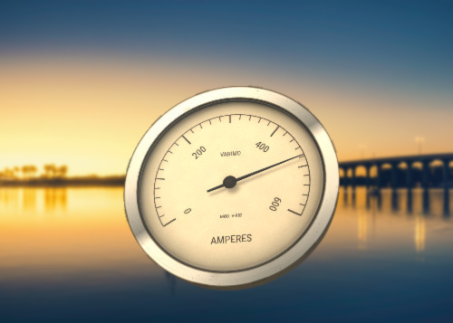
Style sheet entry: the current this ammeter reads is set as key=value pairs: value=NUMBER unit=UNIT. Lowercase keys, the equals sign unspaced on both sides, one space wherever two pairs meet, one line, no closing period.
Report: value=480 unit=A
